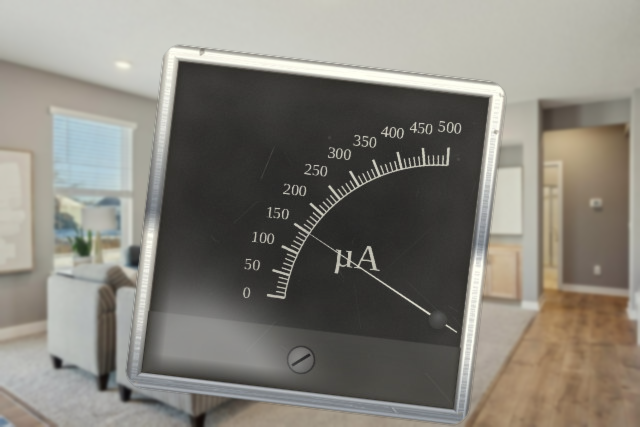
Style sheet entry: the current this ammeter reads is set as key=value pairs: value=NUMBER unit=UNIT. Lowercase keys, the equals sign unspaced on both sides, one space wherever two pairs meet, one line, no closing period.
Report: value=150 unit=µA
